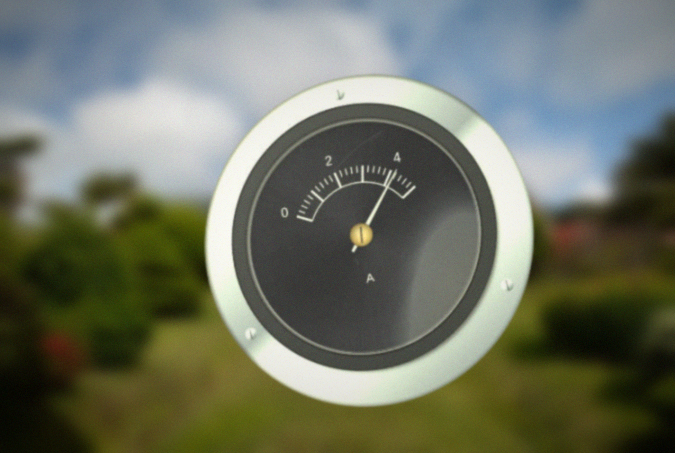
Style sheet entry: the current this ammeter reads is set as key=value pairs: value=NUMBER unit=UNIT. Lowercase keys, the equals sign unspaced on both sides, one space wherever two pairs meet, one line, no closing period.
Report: value=4.2 unit=A
